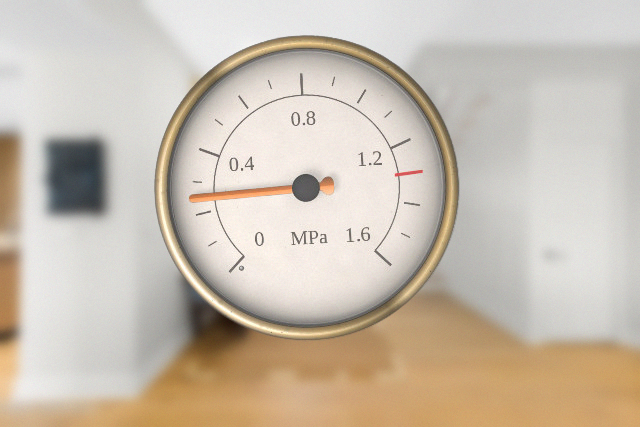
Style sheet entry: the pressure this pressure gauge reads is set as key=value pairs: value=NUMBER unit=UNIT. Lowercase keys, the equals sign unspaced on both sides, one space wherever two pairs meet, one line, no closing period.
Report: value=0.25 unit=MPa
